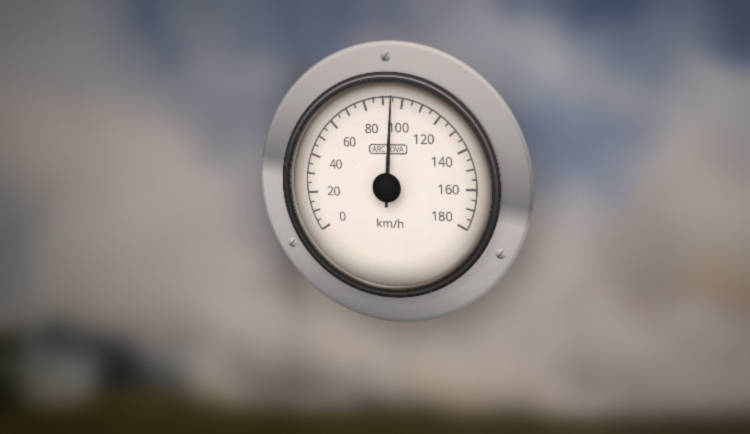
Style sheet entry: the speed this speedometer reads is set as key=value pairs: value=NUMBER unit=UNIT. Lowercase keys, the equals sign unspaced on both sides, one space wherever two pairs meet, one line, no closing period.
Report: value=95 unit=km/h
